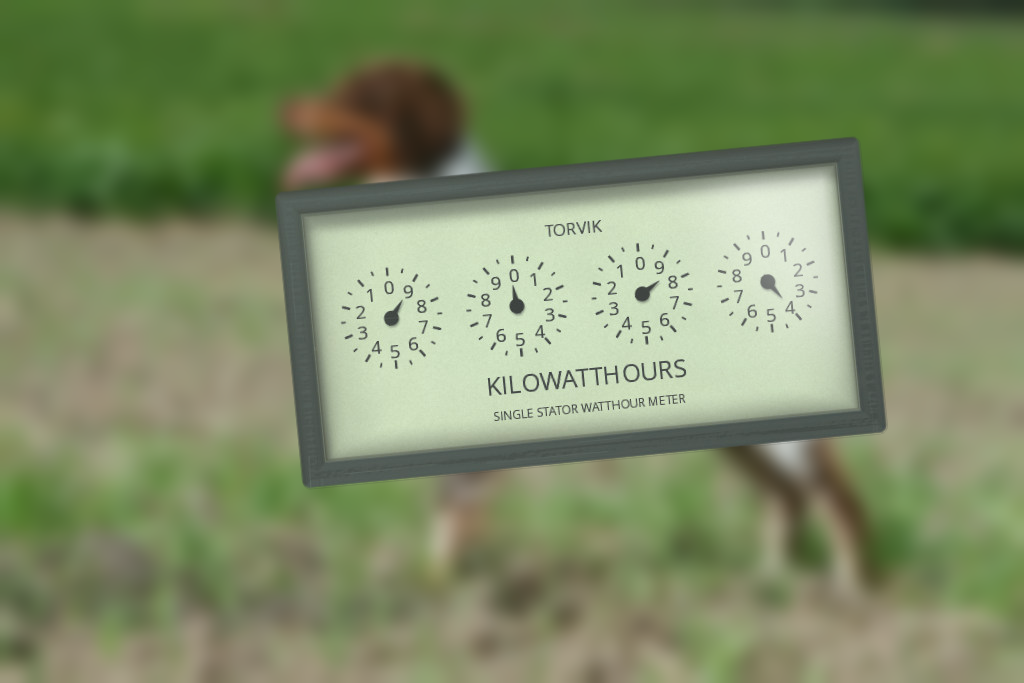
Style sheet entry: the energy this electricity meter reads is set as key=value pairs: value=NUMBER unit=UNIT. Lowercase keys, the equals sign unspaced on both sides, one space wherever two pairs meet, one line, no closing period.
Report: value=8984 unit=kWh
